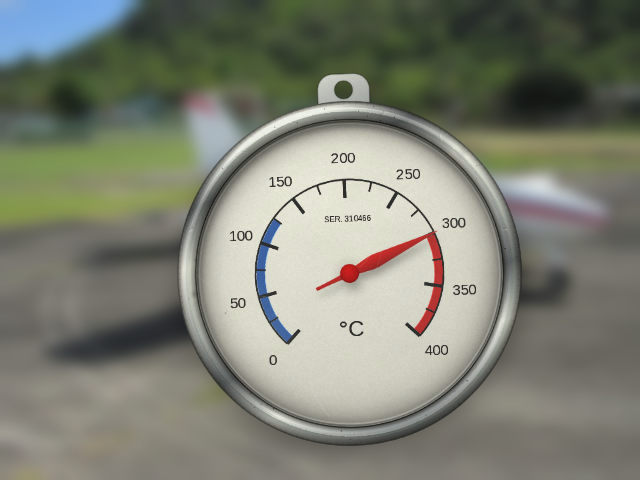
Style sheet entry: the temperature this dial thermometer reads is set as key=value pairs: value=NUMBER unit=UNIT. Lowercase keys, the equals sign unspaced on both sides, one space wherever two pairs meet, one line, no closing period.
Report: value=300 unit=°C
